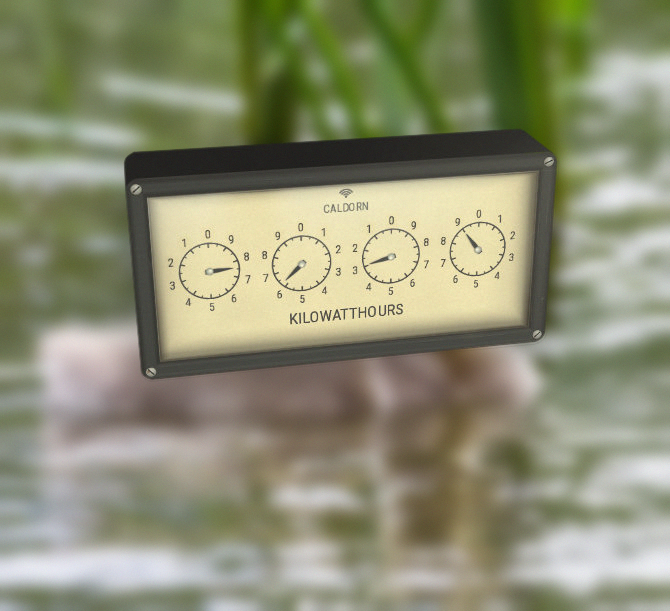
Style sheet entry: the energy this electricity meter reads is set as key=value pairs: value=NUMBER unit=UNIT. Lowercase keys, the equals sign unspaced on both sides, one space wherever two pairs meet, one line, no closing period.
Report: value=7629 unit=kWh
